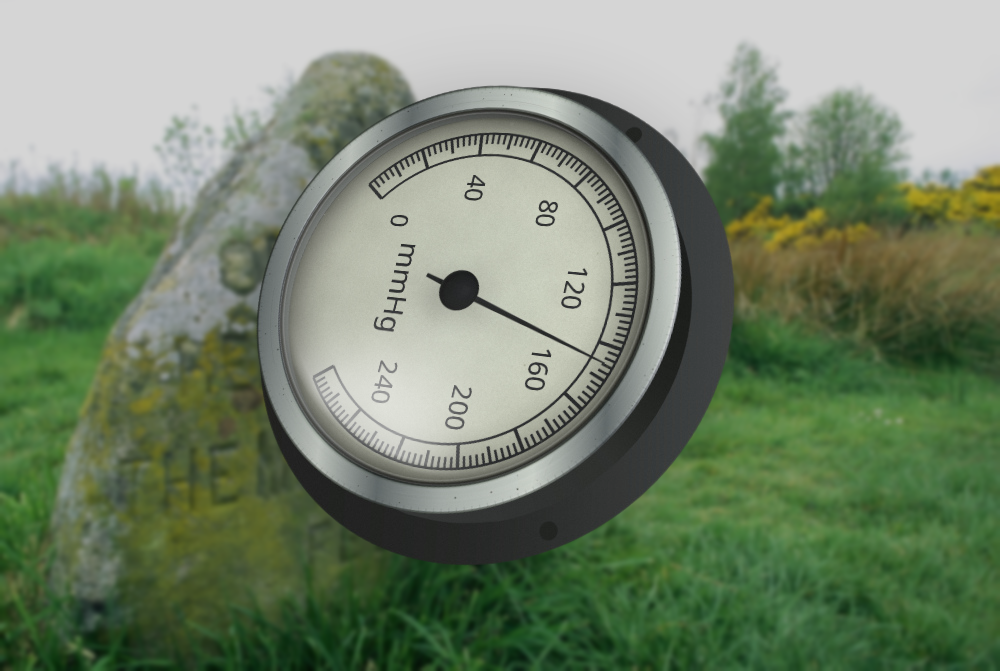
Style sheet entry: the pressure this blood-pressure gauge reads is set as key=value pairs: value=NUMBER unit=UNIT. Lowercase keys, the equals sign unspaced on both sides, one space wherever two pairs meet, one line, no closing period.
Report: value=146 unit=mmHg
